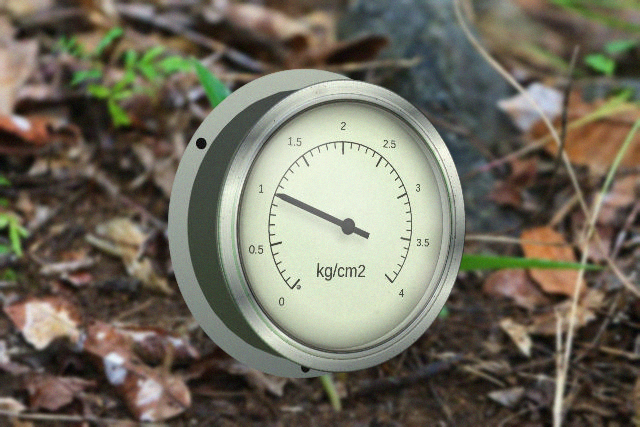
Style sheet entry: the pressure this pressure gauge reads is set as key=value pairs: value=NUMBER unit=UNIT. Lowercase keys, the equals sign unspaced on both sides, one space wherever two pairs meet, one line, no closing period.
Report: value=1 unit=kg/cm²
